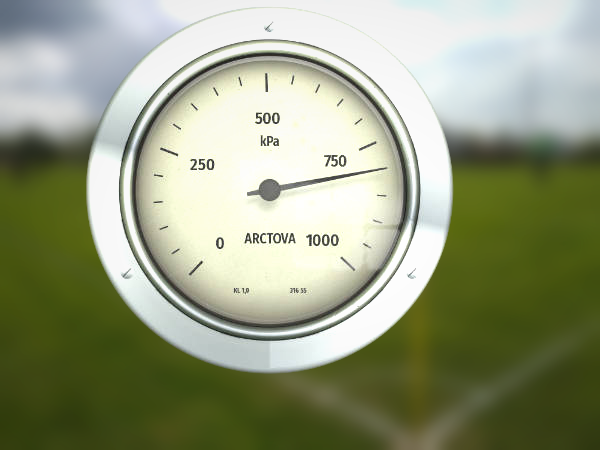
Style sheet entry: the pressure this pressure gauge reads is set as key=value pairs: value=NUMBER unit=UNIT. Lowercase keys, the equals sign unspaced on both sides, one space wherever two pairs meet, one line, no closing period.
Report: value=800 unit=kPa
